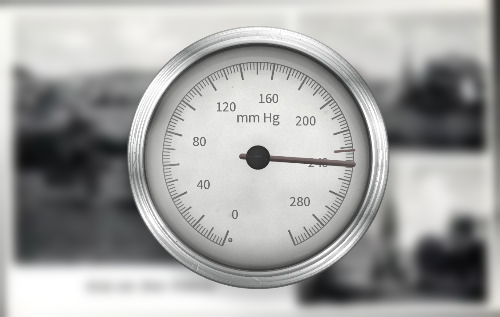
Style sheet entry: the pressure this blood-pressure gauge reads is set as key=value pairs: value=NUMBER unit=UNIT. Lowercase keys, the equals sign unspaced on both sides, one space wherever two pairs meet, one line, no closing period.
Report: value=240 unit=mmHg
